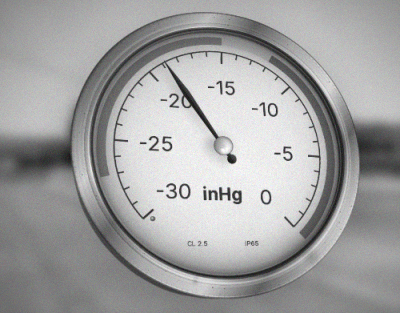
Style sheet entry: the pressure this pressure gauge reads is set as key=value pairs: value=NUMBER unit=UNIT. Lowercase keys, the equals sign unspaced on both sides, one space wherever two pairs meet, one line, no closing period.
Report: value=-19 unit=inHg
